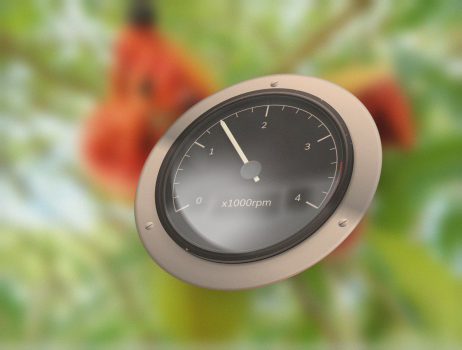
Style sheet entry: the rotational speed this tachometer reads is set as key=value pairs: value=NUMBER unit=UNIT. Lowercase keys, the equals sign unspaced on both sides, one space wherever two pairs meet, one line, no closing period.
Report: value=1400 unit=rpm
